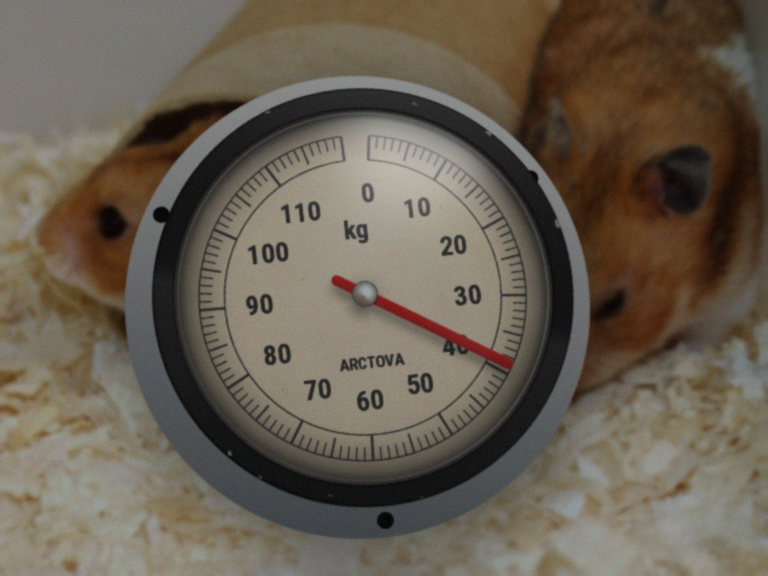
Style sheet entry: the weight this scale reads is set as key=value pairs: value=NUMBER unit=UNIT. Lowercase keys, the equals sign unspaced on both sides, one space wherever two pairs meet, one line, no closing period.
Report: value=39 unit=kg
